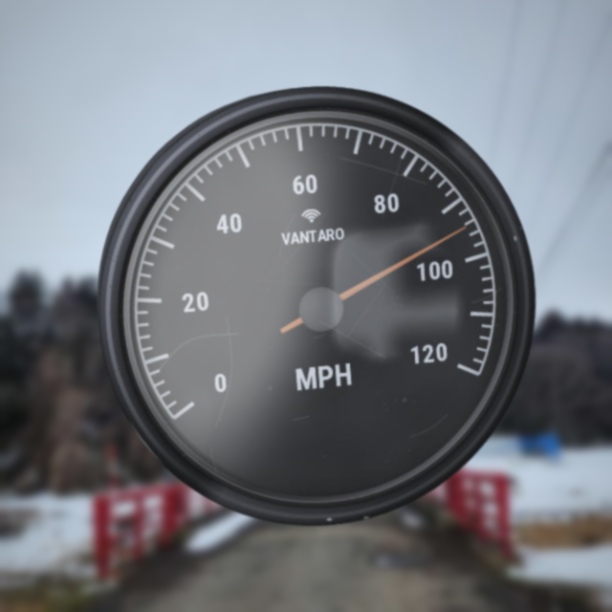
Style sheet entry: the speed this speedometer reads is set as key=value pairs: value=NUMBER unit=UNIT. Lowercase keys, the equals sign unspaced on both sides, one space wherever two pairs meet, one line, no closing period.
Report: value=94 unit=mph
